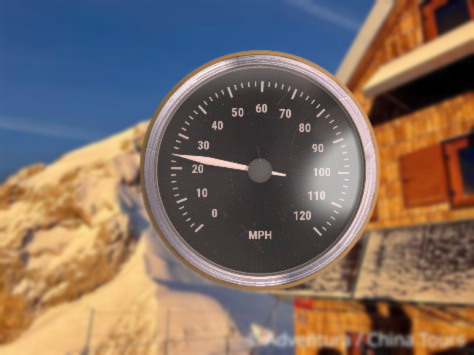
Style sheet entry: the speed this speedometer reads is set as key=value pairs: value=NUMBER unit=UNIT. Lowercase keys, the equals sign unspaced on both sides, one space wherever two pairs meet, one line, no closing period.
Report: value=24 unit=mph
